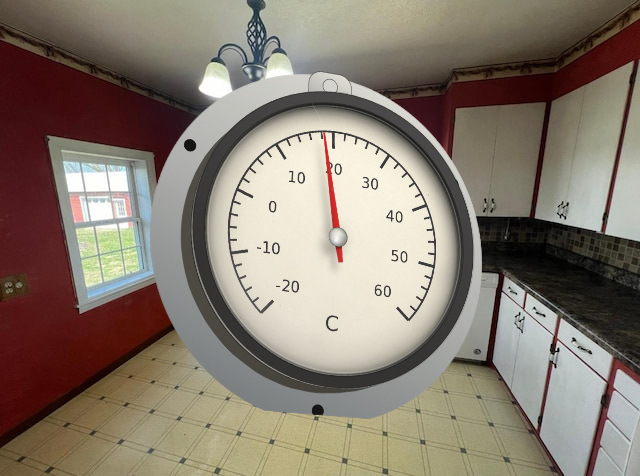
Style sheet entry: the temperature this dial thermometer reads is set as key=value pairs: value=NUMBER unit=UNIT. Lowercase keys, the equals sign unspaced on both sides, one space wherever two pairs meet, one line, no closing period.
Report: value=18 unit=°C
